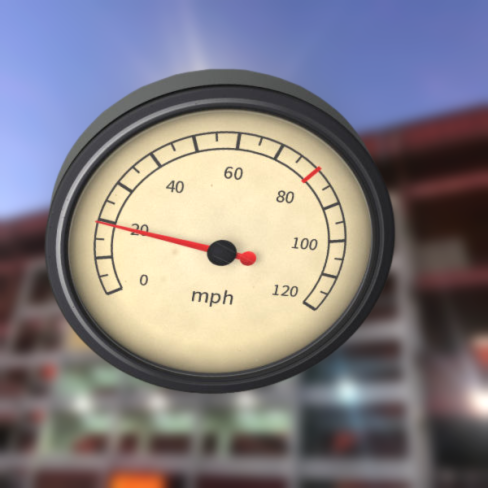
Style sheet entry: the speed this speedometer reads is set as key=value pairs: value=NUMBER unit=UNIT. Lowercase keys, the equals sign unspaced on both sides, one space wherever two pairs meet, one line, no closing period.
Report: value=20 unit=mph
